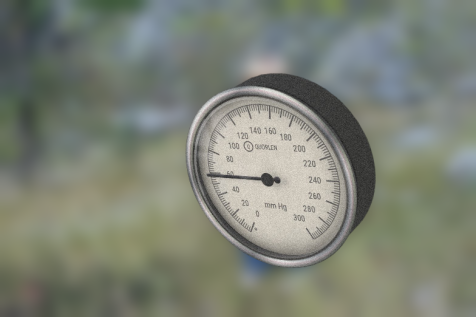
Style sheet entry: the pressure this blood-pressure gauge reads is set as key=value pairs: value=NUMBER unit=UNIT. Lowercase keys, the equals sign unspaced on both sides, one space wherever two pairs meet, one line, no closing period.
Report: value=60 unit=mmHg
